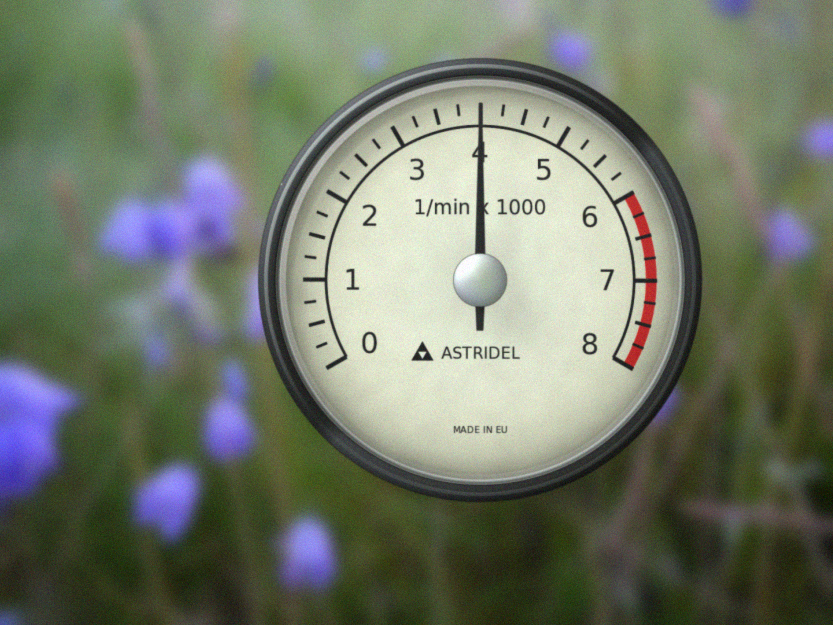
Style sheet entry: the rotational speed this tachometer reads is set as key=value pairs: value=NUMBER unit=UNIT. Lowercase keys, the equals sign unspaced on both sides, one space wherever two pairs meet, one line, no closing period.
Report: value=4000 unit=rpm
